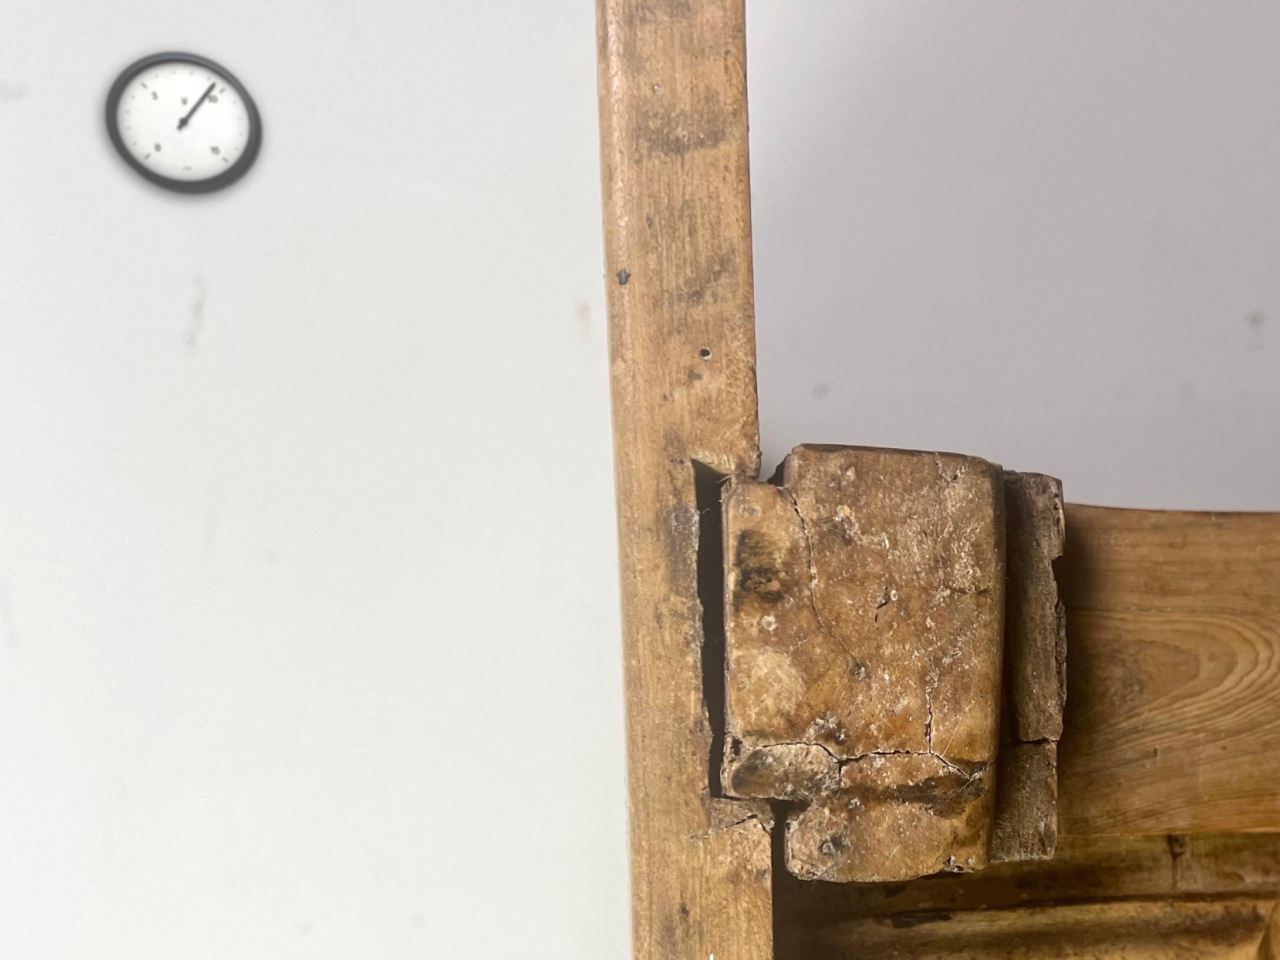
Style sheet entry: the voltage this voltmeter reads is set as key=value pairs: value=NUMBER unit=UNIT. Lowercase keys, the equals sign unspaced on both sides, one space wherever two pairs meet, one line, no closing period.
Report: value=9.5 unit=V
